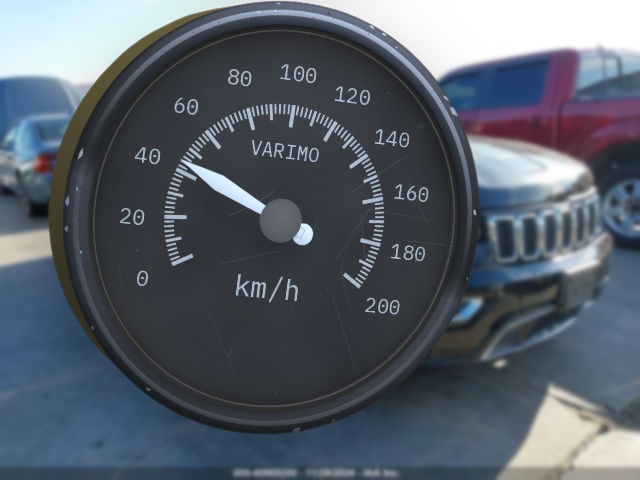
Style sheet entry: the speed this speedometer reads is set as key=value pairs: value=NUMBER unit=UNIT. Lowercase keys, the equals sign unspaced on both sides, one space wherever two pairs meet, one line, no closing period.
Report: value=44 unit=km/h
